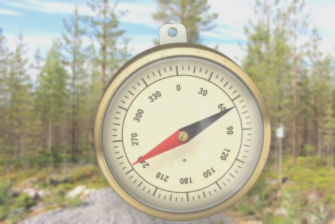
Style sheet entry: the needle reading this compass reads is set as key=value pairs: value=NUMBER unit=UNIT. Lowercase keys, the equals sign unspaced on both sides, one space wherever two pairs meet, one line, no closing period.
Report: value=245 unit=°
